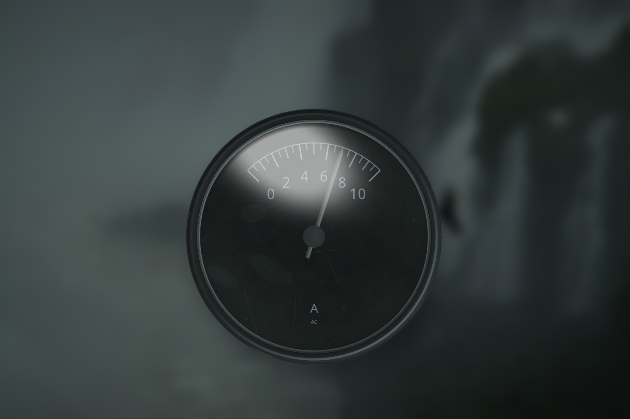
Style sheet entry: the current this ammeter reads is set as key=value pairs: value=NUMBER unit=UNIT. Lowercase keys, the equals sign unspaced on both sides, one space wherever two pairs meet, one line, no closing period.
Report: value=7 unit=A
